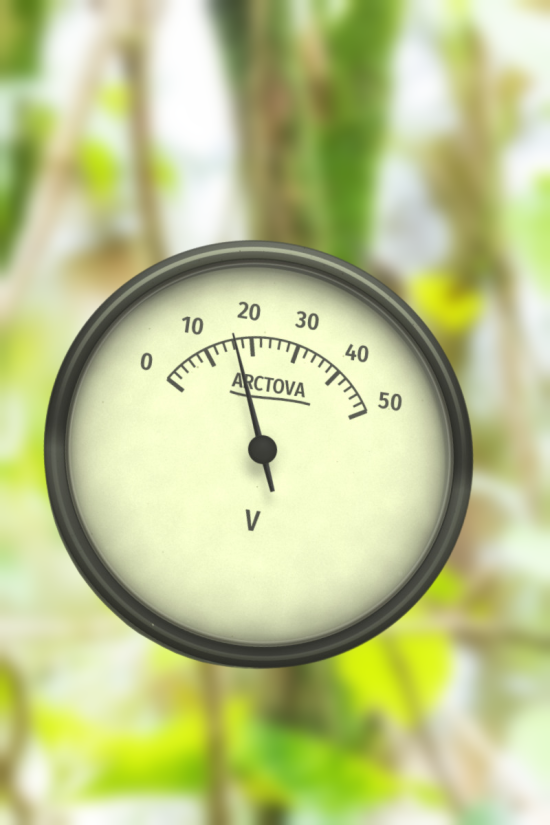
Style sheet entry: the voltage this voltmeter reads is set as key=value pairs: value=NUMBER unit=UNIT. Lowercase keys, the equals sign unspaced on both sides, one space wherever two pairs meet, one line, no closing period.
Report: value=16 unit=V
